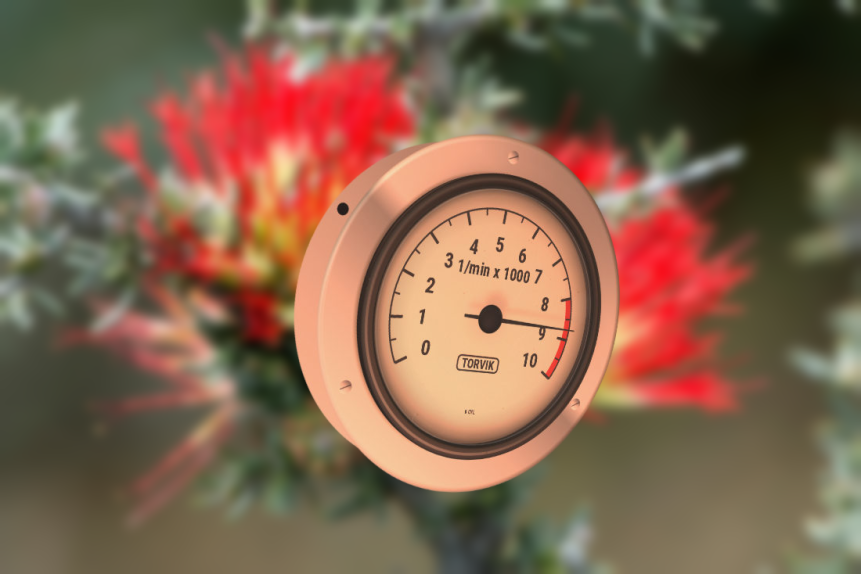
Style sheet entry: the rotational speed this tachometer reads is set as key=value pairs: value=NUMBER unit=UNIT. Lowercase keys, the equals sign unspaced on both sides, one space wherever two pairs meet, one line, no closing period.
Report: value=8750 unit=rpm
